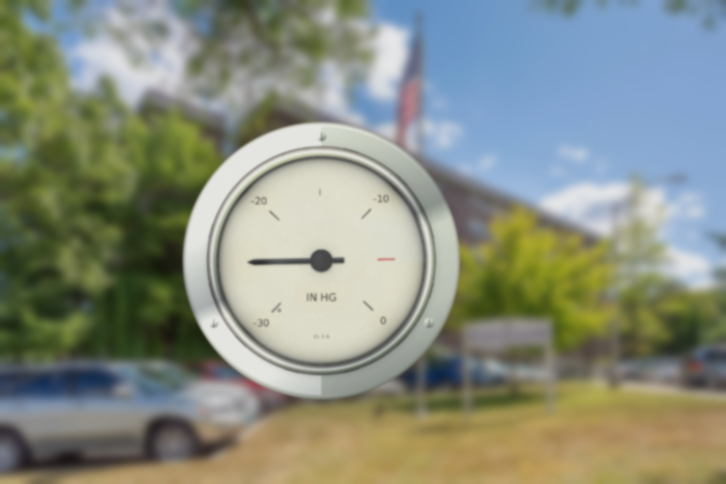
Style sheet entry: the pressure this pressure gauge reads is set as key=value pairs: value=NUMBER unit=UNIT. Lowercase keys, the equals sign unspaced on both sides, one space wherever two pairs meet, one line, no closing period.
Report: value=-25 unit=inHg
